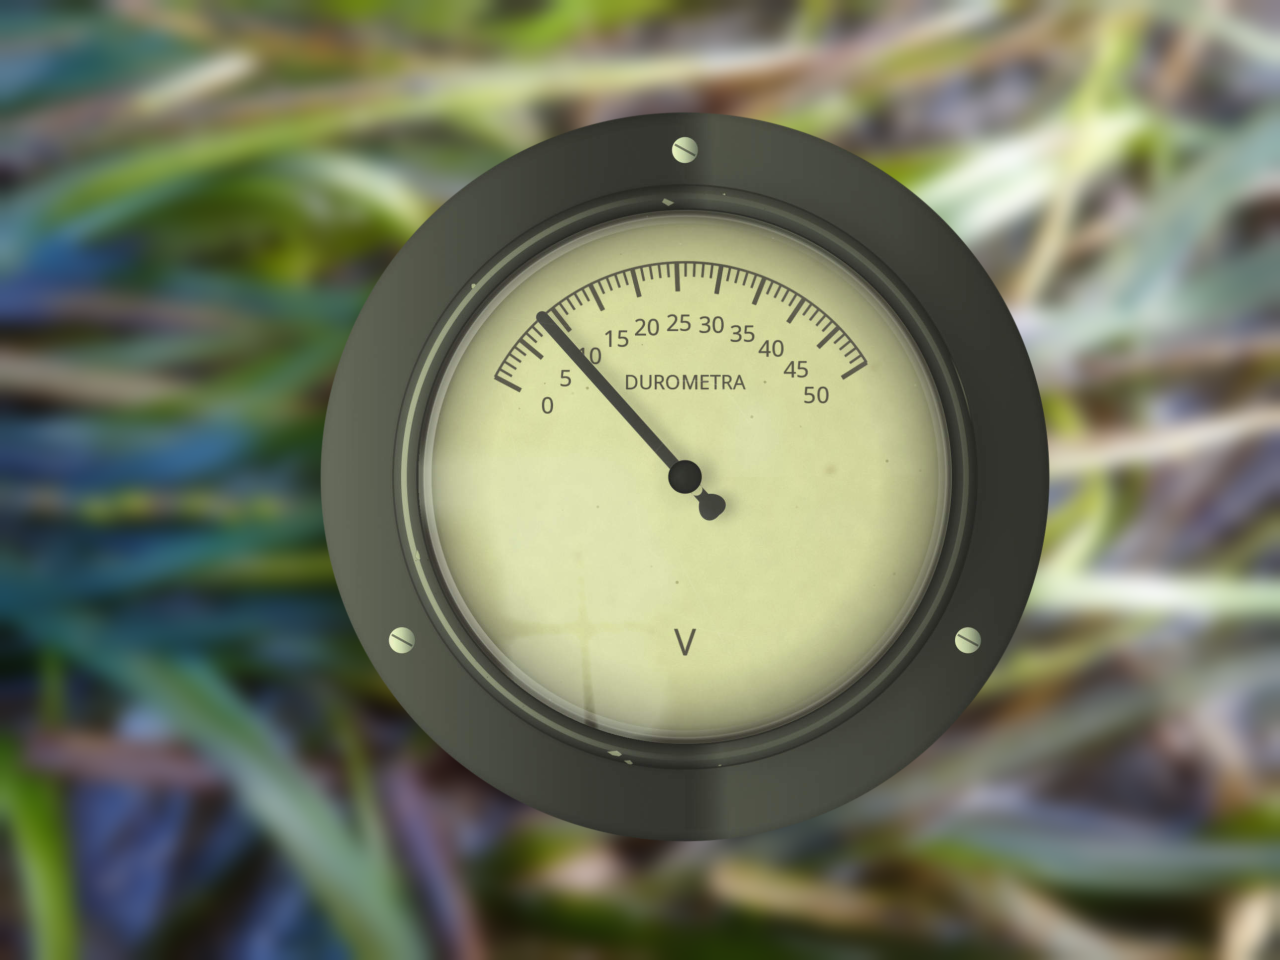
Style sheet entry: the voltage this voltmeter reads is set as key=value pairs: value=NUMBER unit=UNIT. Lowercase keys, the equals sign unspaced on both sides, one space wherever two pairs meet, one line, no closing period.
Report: value=8.5 unit=V
